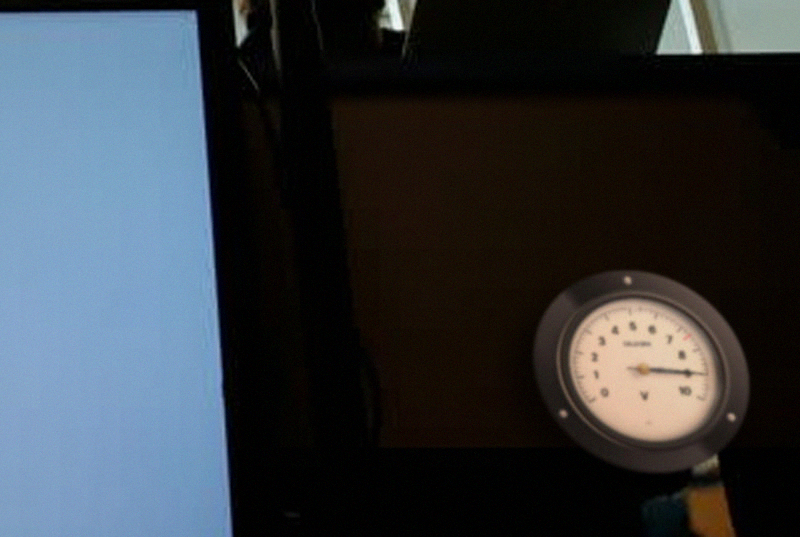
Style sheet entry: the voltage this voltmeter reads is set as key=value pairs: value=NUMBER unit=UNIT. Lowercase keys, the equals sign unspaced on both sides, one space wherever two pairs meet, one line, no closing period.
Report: value=9 unit=V
